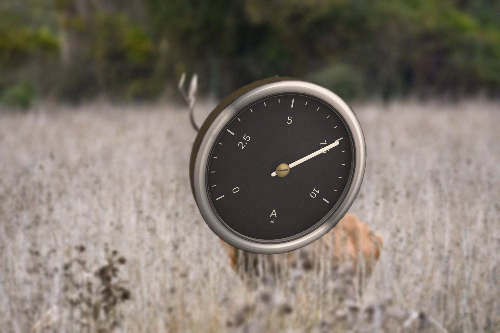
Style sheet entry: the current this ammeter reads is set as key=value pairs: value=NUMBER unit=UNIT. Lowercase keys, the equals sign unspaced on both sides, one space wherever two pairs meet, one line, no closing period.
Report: value=7.5 unit=A
